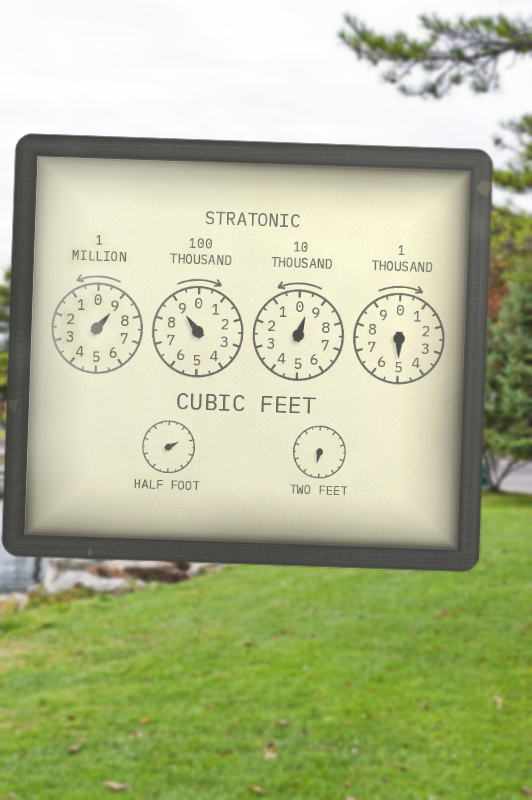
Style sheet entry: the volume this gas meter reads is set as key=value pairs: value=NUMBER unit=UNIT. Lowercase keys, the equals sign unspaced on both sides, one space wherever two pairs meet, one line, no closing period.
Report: value=889500 unit=ft³
